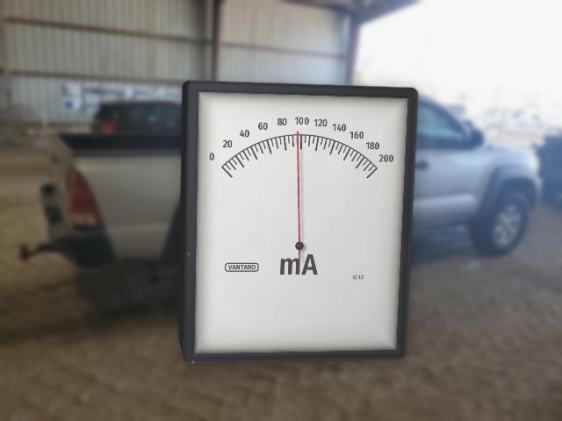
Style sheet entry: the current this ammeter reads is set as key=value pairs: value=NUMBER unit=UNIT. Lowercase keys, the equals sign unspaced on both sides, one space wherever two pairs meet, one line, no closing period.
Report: value=95 unit=mA
